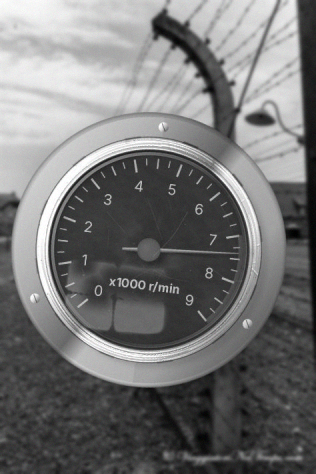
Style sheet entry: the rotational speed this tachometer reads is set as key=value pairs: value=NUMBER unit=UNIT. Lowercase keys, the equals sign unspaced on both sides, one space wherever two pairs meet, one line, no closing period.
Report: value=7375 unit=rpm
